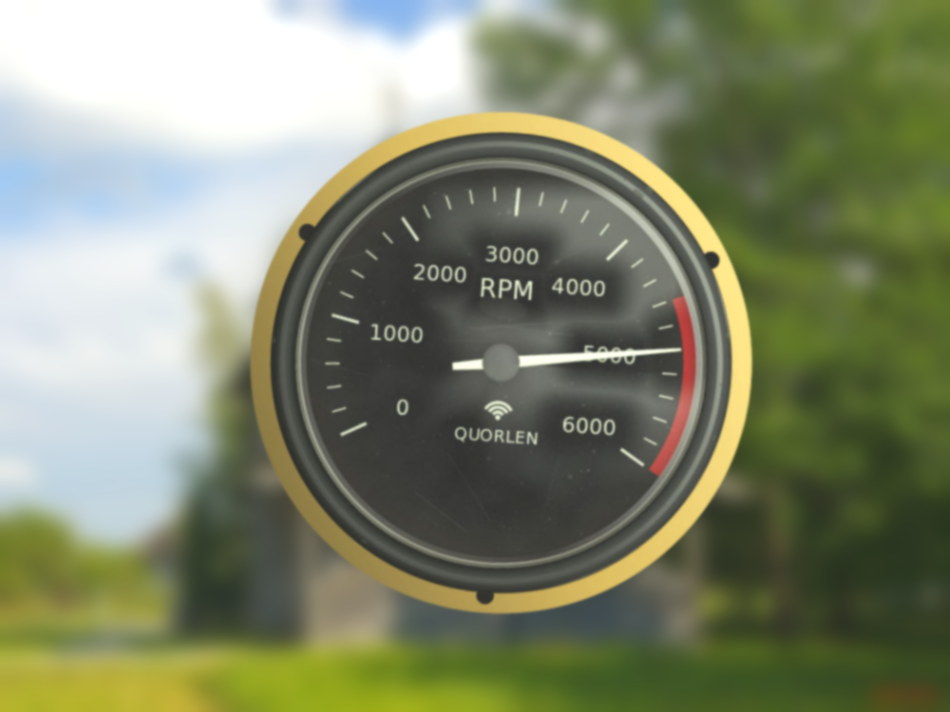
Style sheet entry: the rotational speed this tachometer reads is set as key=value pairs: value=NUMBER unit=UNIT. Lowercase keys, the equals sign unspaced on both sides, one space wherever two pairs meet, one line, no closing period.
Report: value=5000 unit=rpm
